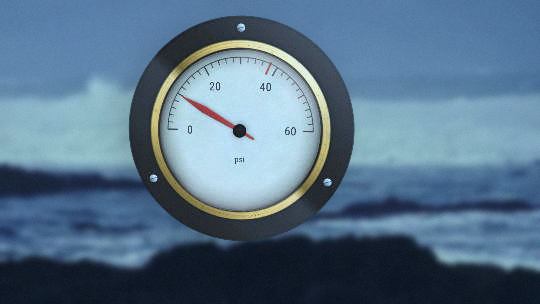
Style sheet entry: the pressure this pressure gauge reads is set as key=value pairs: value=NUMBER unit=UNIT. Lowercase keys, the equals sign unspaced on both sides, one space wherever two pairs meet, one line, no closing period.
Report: value=10 unit=psi
